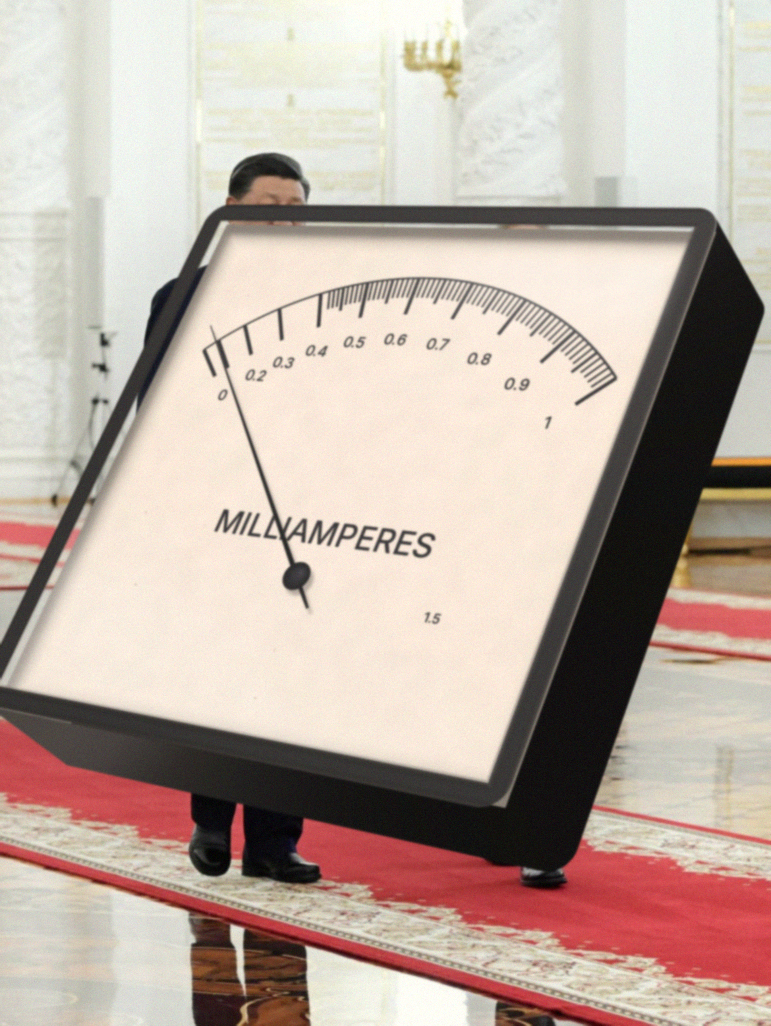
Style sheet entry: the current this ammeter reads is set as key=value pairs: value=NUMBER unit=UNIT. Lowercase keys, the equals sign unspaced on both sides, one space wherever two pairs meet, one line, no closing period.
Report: value=0.1 unit=mA
